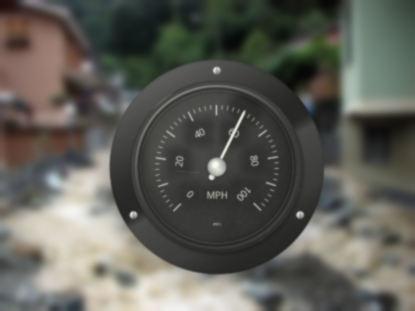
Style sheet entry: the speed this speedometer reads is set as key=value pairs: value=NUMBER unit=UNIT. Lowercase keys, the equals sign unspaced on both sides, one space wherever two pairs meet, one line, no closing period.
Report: value=60 unit=mph
